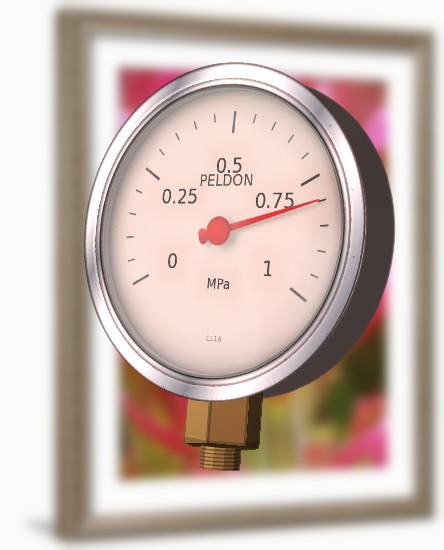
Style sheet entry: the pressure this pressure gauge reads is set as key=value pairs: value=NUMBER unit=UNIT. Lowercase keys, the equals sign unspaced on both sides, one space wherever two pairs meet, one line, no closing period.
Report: value=0.8 unit=MPa
